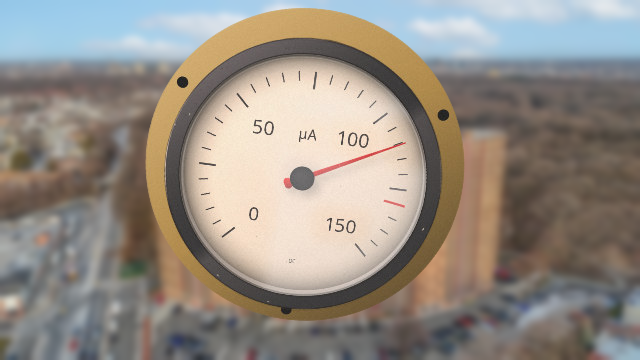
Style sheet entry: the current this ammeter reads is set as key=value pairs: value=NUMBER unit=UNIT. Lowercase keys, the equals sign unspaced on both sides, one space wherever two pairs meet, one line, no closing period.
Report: value=110 unit=µA
